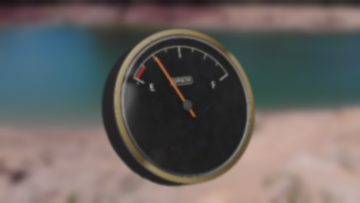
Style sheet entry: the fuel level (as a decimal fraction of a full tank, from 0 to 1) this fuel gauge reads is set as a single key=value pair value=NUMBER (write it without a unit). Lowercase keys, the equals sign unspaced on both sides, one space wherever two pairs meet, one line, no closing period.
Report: value=0.25
